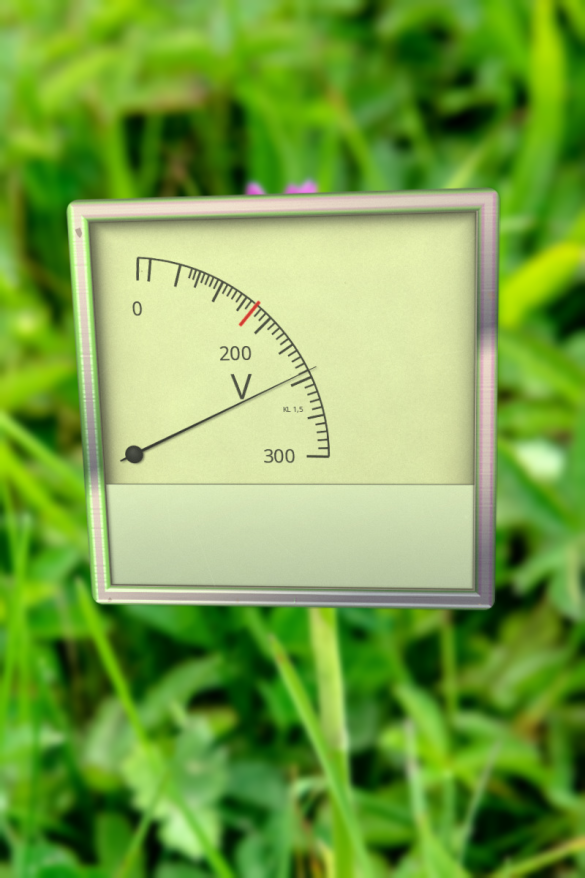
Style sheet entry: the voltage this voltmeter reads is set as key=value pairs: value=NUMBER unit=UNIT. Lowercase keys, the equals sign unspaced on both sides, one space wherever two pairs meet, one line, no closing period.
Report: value=245 unit=V
